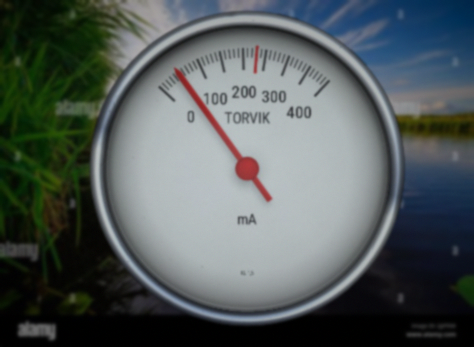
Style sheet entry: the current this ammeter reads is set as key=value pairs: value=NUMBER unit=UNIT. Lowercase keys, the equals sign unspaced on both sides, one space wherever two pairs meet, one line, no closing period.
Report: value=50 unit=mA
